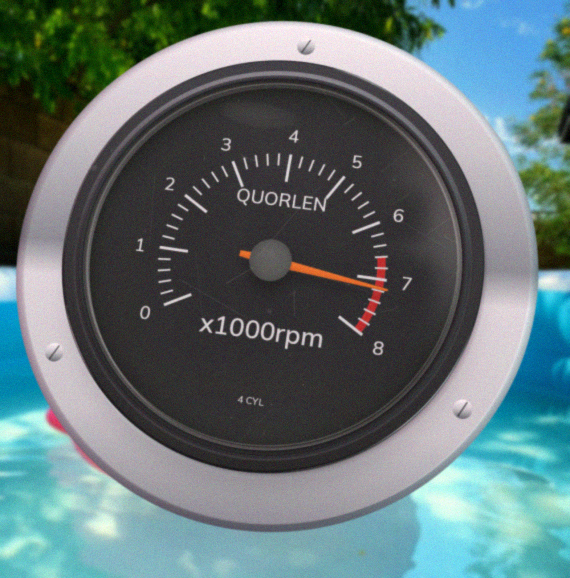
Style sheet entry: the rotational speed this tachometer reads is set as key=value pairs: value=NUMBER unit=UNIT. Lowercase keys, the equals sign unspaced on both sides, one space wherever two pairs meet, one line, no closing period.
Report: value=7200 unit=rpm
